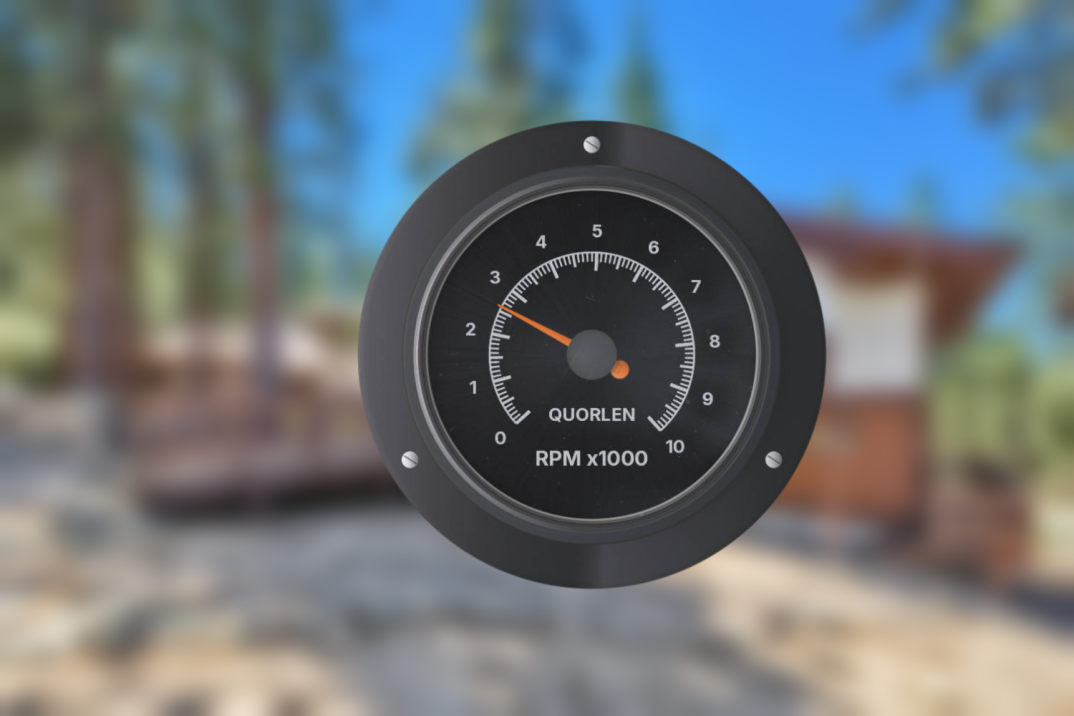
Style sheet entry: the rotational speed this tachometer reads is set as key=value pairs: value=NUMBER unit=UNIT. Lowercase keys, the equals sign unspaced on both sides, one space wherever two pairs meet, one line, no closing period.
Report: value=2600 unit=rpm
